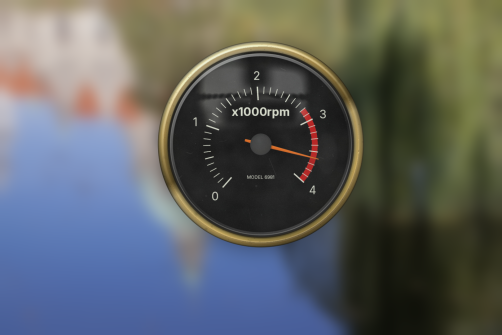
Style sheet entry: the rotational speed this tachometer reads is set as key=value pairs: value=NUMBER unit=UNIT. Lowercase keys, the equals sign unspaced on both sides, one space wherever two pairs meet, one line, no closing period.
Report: value=3600 unit=rpm
